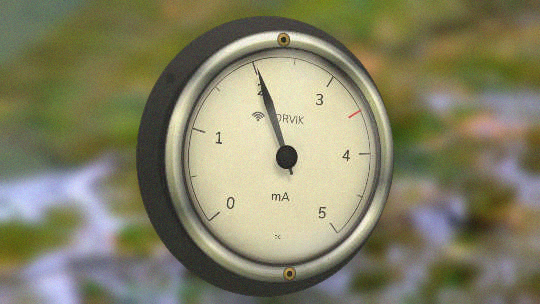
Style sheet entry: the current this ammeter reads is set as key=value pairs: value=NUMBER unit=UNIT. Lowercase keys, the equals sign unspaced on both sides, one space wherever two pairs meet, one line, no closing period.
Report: value=2 unit=mA
